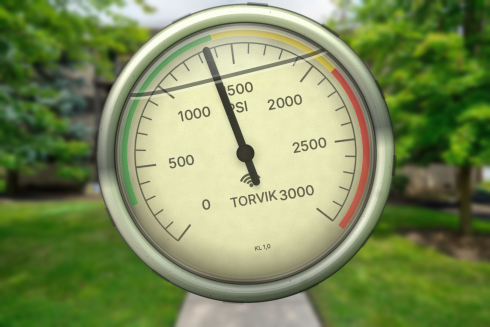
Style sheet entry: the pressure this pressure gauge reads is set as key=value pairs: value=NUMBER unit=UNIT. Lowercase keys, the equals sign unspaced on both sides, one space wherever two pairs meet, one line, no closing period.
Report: value=1350 unit=psi
